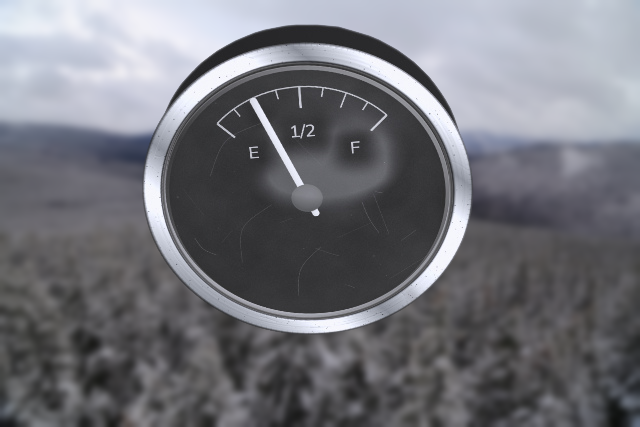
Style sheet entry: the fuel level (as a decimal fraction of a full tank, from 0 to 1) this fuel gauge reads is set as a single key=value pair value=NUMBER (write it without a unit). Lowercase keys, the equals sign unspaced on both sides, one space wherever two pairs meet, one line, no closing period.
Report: value=0.25
